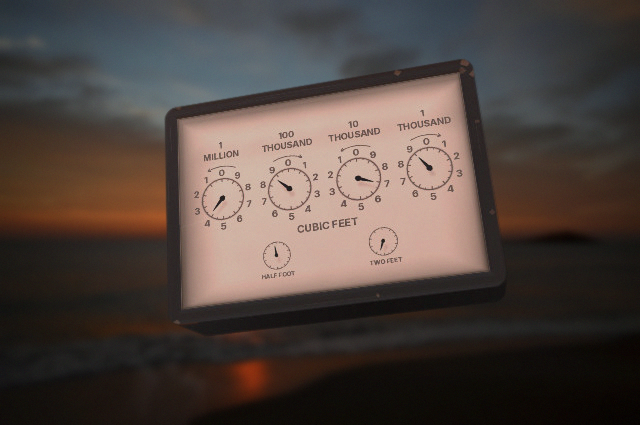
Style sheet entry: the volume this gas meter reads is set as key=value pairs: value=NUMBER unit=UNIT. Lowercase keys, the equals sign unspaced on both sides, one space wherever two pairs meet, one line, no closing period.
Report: value=386900 unit=ft³
